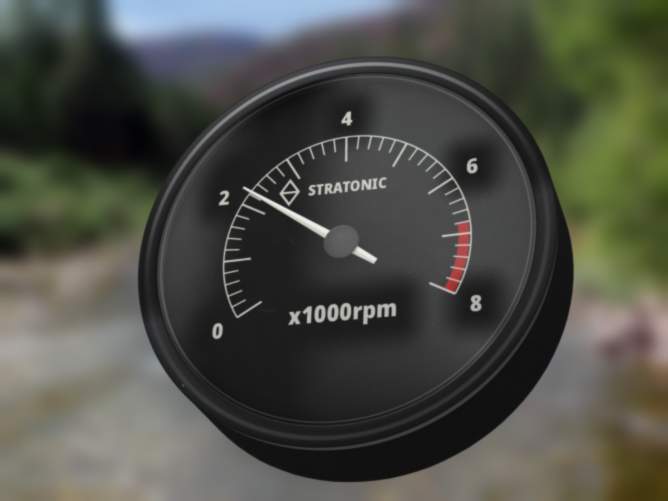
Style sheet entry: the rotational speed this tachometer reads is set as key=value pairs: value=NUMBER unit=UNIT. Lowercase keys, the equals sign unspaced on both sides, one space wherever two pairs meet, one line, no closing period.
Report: value=2200 unit=rpm
